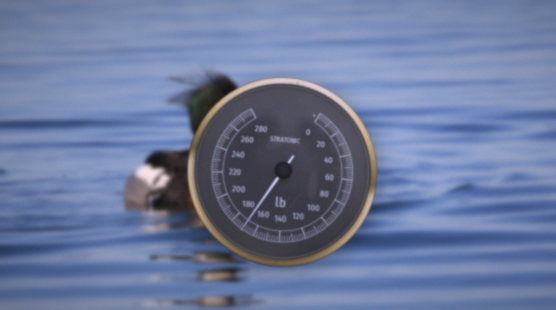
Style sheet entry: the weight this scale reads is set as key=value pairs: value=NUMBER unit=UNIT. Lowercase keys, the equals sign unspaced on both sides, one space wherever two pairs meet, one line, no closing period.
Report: value=170 unit=lb
